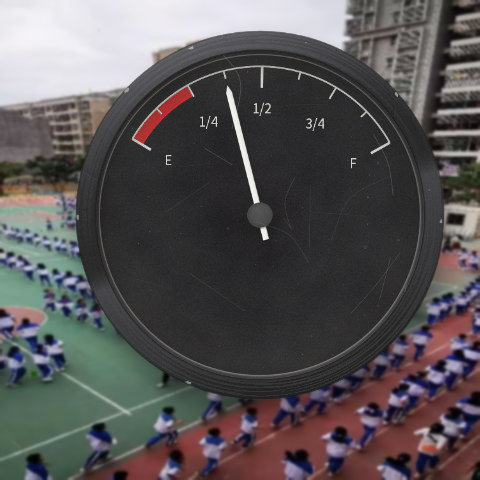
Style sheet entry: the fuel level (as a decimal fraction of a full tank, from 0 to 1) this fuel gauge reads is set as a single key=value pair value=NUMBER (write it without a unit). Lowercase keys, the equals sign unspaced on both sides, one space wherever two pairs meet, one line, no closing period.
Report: value=0.375
